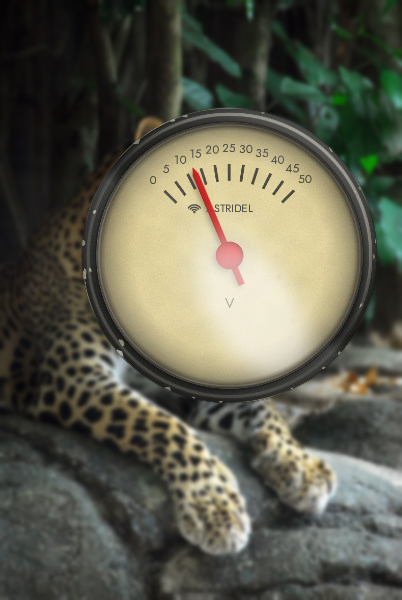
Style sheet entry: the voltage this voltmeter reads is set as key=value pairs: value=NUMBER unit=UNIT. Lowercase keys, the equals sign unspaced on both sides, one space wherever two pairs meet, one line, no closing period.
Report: value=12.5 unit=V
